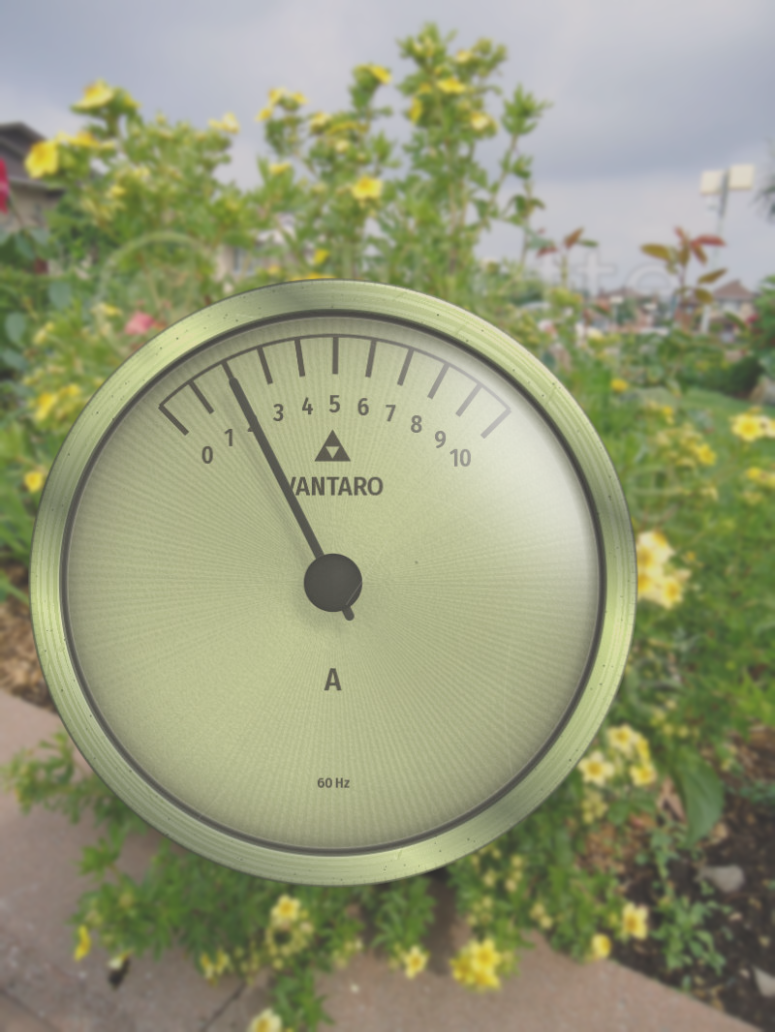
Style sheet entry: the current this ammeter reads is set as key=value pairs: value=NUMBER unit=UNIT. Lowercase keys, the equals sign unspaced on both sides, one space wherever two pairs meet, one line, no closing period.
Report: value=2 unit=A
